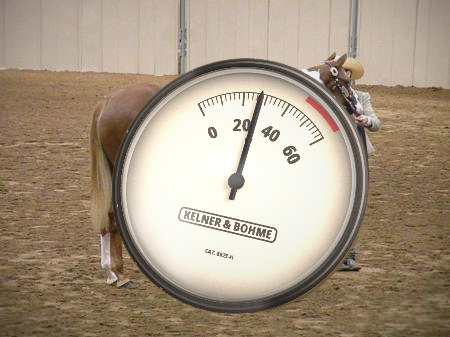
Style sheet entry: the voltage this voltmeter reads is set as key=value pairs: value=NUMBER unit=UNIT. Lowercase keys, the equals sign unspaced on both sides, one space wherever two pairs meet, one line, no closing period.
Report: value=28 unit=V
